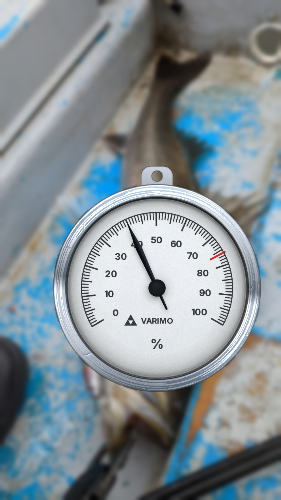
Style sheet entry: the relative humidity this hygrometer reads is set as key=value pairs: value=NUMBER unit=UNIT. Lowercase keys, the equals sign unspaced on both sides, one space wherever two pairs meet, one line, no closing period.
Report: value=40 unit=%
